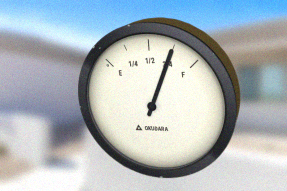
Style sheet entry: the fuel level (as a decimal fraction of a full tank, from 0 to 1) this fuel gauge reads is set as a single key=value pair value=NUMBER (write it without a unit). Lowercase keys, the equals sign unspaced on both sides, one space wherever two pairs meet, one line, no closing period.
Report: value=0.75
